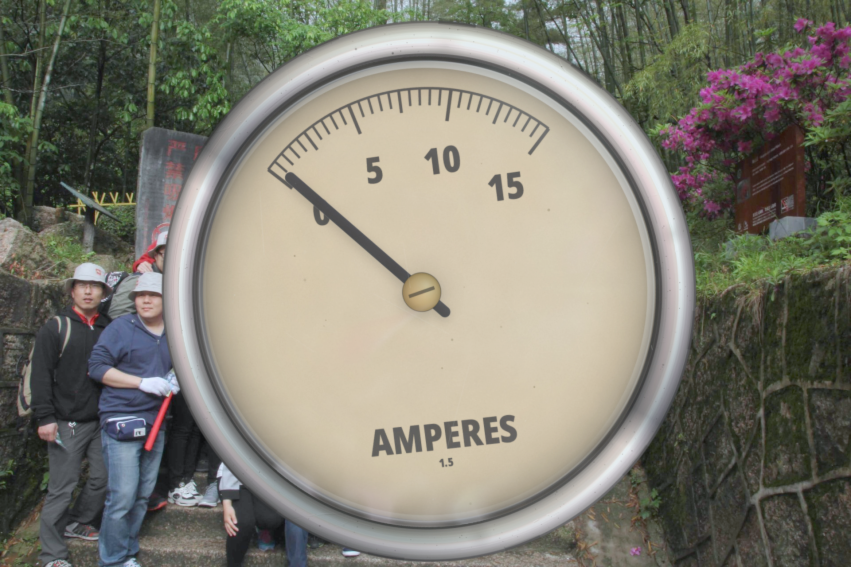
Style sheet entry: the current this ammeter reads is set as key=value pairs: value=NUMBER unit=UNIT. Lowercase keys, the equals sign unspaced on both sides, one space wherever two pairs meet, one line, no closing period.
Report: value=0.5 unit=A
